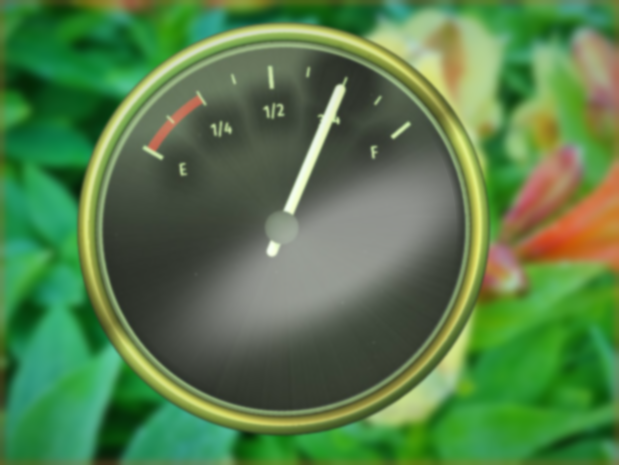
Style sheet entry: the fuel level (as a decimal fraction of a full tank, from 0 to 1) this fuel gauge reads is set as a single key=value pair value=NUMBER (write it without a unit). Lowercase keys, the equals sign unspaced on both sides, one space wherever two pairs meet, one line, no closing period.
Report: value=0.75
